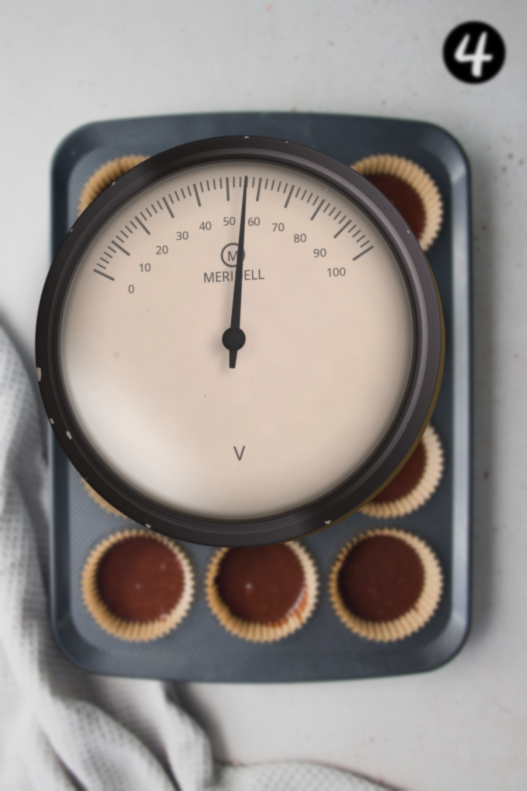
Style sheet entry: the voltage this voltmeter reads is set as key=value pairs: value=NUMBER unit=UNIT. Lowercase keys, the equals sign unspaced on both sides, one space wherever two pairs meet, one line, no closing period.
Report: value=56 unit=V
